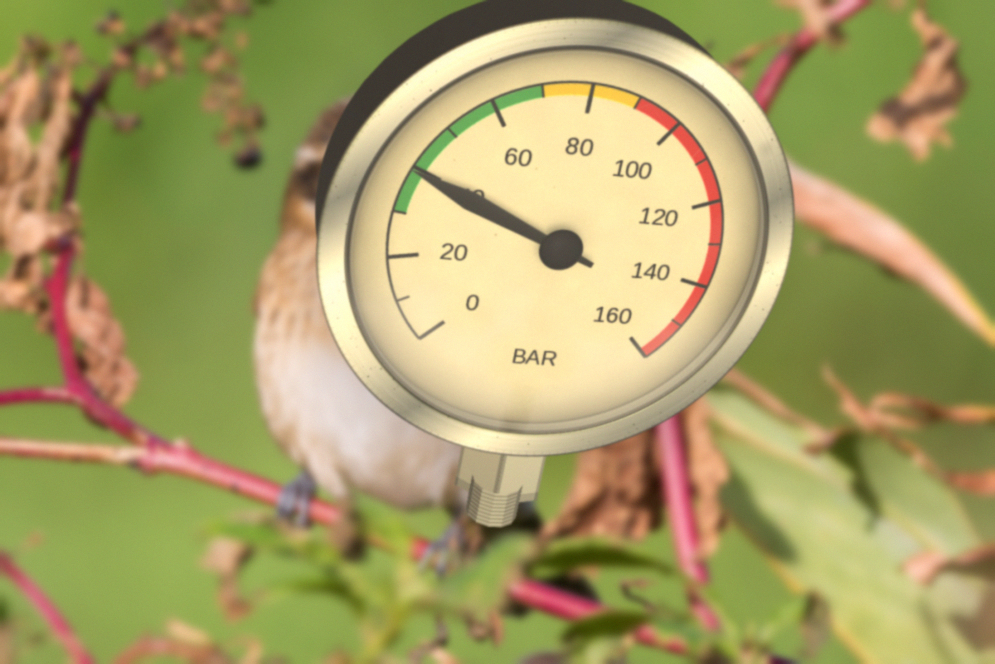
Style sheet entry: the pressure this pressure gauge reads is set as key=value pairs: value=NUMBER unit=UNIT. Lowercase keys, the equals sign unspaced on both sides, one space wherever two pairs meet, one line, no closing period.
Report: value=40 unit=bar
